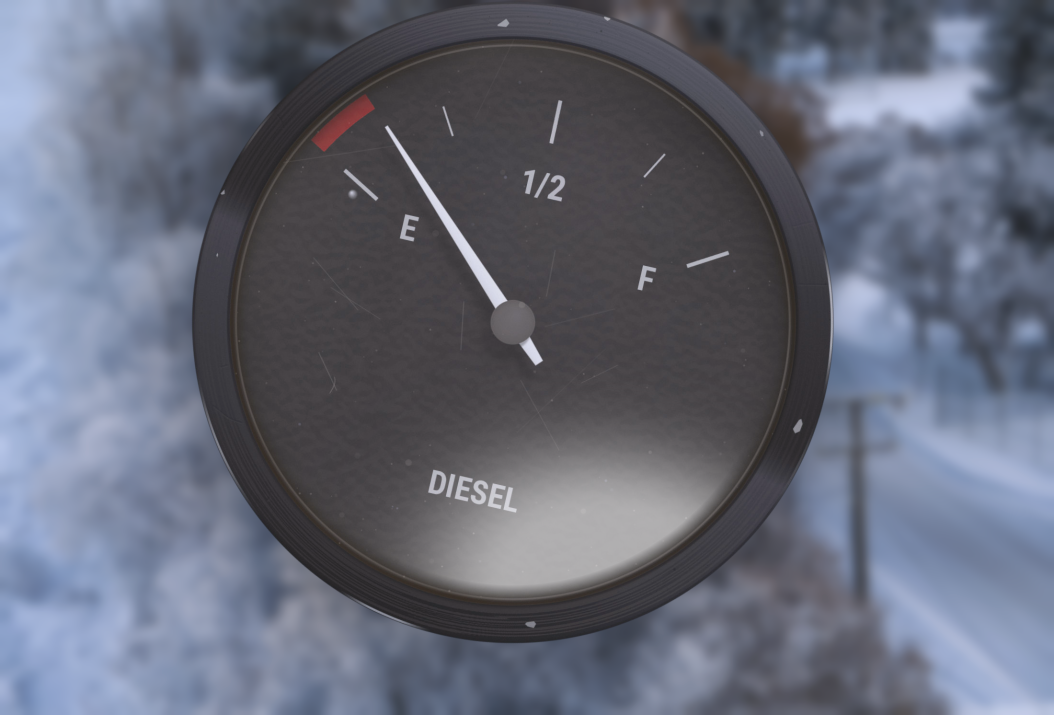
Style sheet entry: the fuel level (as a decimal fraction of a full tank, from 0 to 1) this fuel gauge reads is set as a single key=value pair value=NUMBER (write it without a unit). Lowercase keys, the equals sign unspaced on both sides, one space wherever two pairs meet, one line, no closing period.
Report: value=0.125
